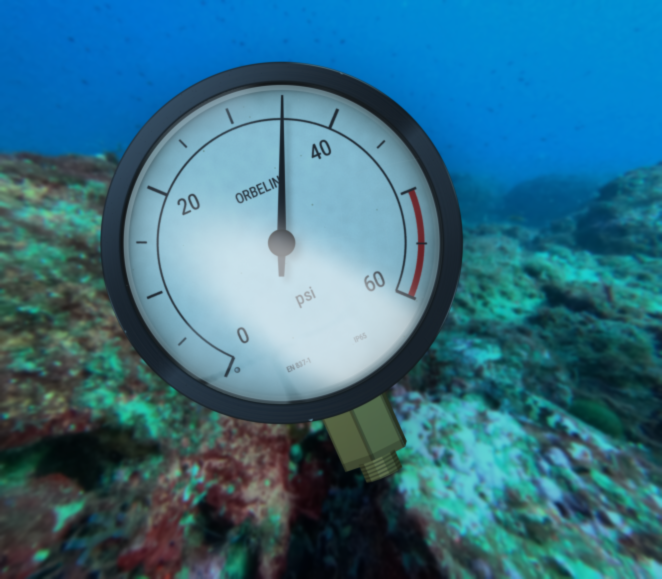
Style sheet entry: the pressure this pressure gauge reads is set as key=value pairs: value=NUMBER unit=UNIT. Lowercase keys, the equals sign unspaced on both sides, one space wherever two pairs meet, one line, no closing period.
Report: value=35 unit=psi
